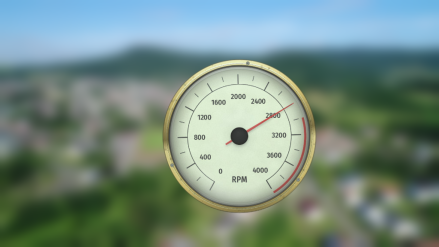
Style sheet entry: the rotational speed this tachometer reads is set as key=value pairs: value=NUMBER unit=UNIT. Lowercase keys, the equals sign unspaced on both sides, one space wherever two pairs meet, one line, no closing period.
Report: value=2800 unit=rpm
